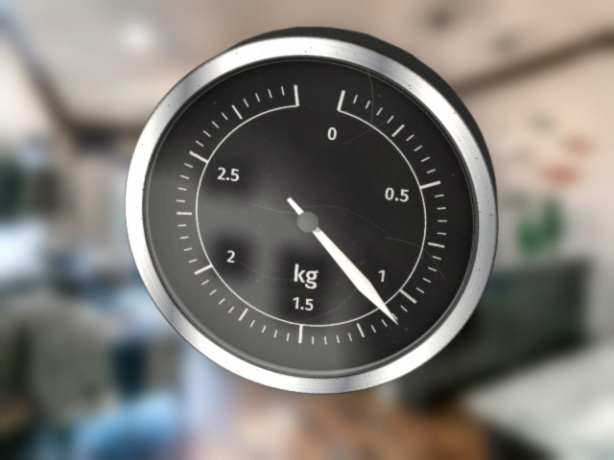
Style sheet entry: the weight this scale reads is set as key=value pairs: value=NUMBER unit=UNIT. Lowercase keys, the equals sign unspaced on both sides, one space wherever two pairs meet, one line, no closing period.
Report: value=1.1 unit=kg
